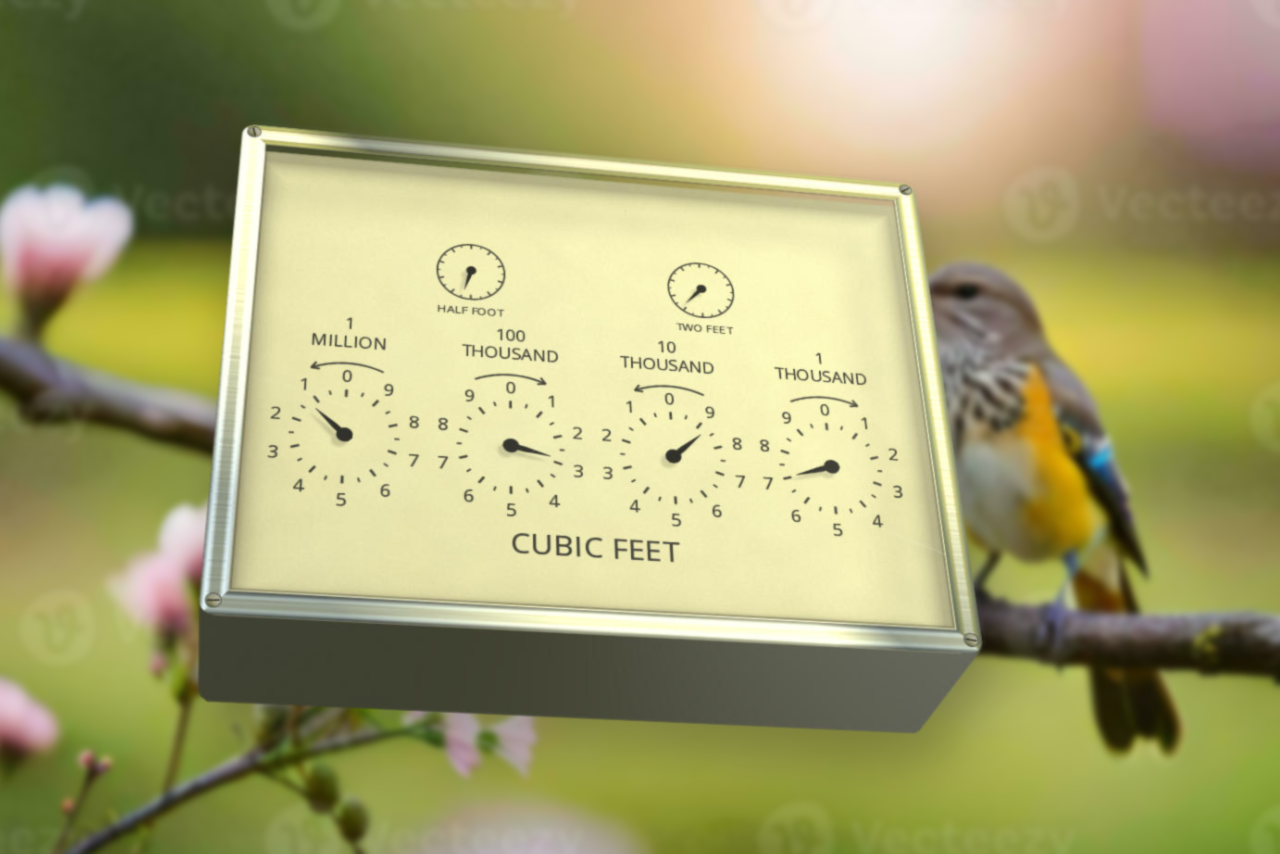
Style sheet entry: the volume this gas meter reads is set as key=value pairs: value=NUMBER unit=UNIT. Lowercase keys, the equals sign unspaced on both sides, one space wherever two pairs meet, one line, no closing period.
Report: value=128700 unit=ft³
